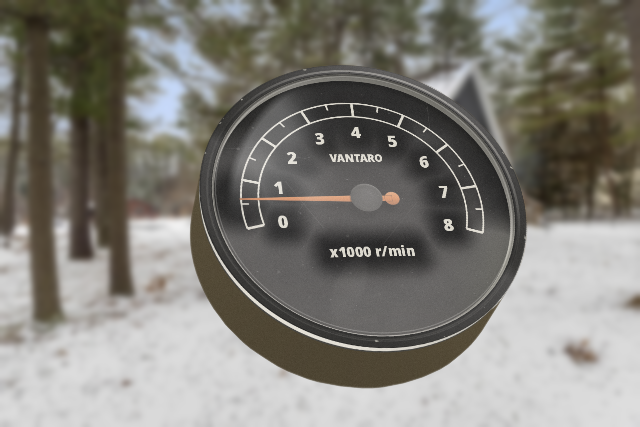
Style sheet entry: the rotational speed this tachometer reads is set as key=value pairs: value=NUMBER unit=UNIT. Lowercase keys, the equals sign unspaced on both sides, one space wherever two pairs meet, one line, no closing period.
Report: value=500 unit=rpm
